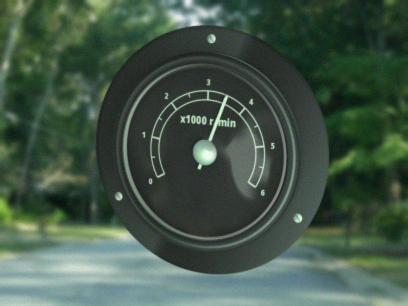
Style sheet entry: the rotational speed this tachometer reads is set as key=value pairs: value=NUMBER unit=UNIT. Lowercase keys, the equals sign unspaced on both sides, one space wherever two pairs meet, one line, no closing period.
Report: value=3500 unit=rpm
